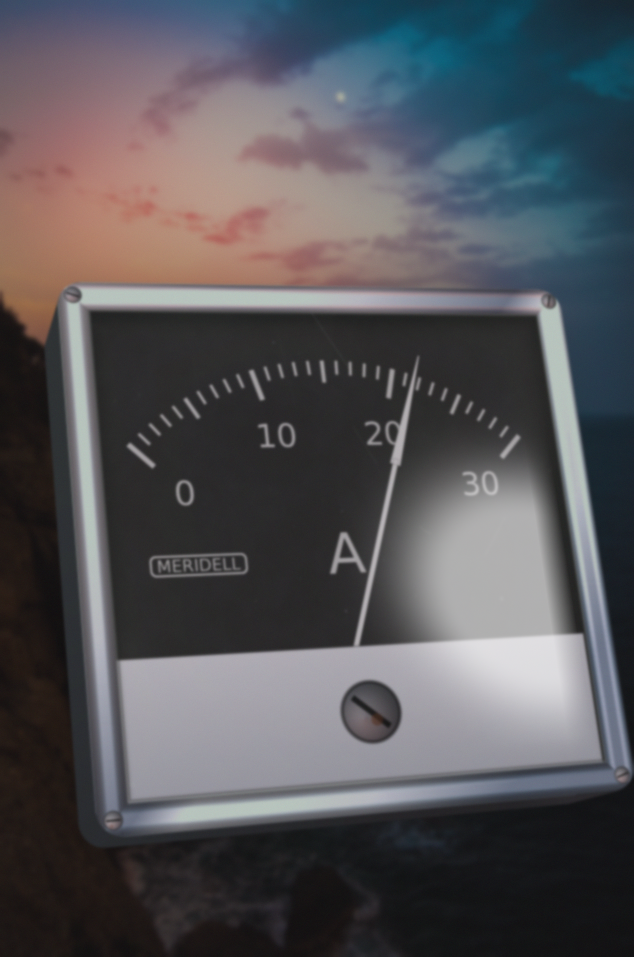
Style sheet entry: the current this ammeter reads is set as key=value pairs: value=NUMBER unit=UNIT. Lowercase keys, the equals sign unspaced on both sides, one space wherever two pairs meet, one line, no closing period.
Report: value=21.5 unit=A
